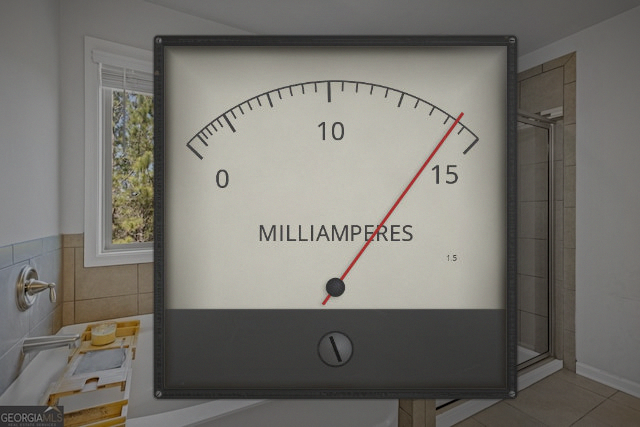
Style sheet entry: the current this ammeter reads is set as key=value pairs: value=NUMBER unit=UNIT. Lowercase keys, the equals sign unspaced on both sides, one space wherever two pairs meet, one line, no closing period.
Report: value=14.25 unit=mA
